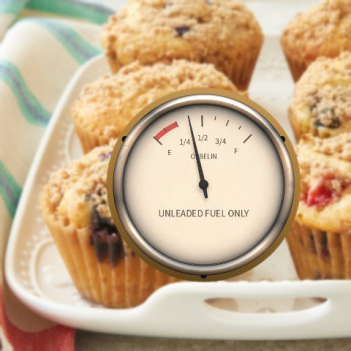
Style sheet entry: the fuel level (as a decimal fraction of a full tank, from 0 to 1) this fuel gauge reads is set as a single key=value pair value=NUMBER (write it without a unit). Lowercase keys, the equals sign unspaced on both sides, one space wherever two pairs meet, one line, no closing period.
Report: value=0.375
